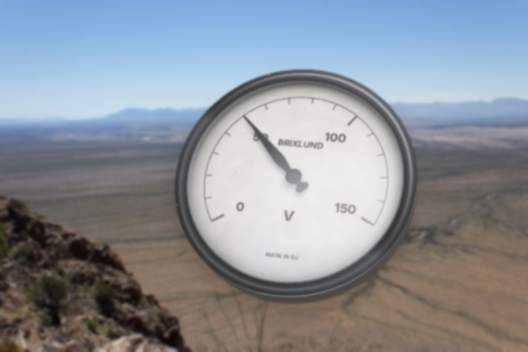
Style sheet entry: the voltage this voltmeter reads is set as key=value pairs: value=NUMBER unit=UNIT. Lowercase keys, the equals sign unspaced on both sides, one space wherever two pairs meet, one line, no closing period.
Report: value=50 unit=V
